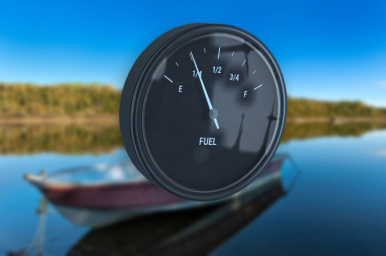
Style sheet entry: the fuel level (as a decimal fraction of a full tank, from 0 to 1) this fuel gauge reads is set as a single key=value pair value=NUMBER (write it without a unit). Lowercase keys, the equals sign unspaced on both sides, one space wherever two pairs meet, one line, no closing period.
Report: value=0.25
